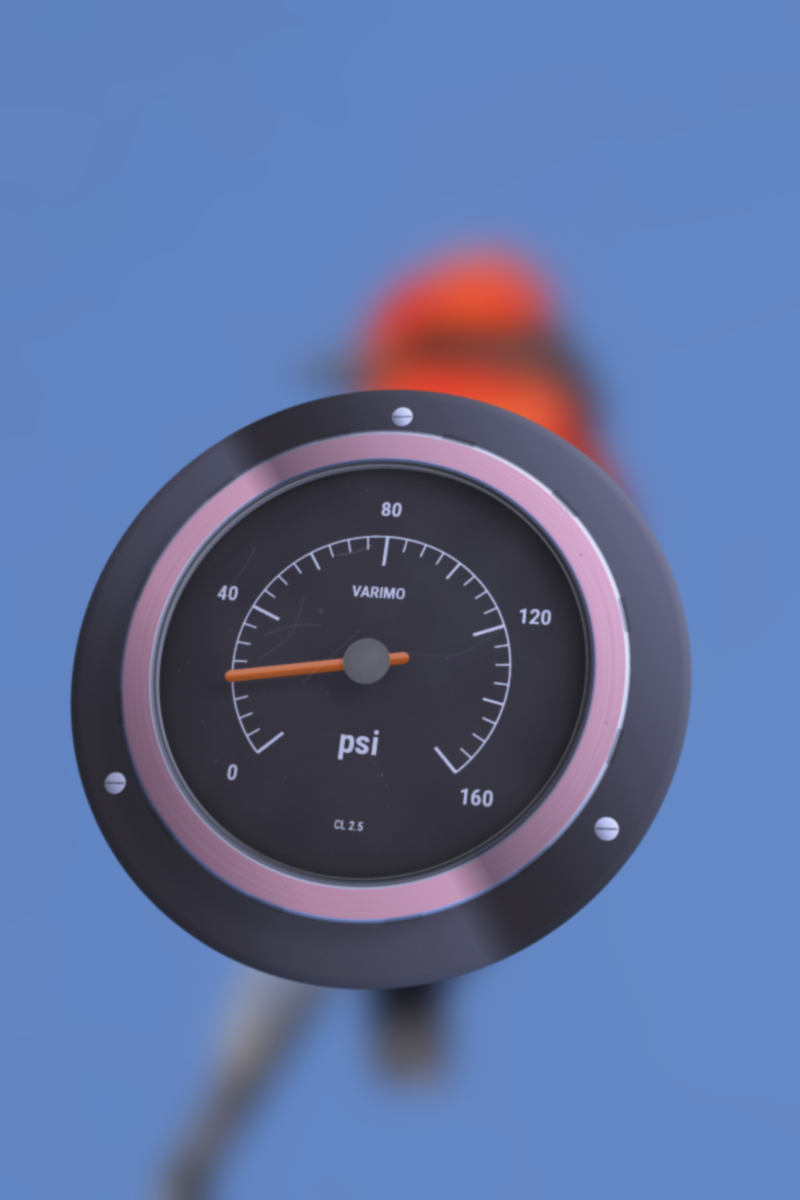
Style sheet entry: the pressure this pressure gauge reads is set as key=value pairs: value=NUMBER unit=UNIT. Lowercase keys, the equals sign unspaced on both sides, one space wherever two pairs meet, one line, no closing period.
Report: value=20 unit=psi
